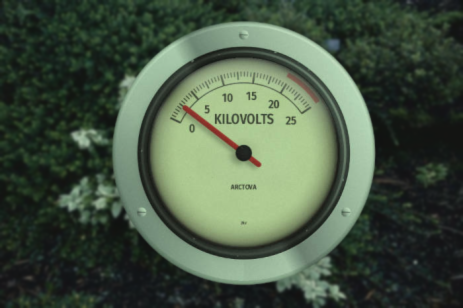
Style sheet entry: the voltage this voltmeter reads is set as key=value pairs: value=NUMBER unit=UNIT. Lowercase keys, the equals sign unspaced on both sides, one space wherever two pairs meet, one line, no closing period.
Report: value=2.5 unit=kV
